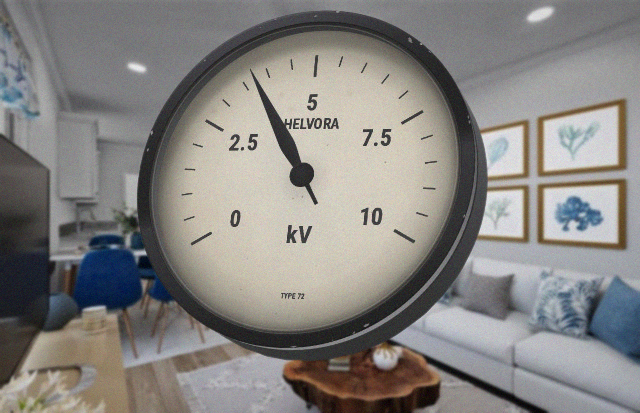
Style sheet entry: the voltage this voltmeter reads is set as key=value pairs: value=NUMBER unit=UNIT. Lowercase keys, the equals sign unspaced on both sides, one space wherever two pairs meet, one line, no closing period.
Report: value=3.75 unit=kV
